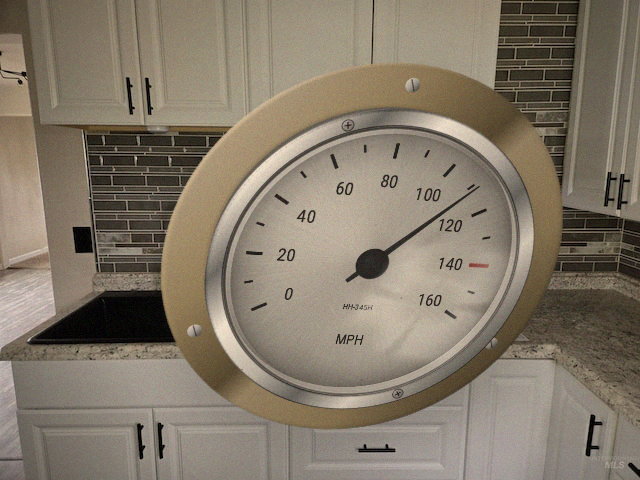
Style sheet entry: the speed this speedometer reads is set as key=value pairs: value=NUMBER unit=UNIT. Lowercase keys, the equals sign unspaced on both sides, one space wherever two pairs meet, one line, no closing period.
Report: value=110 unit=mph
